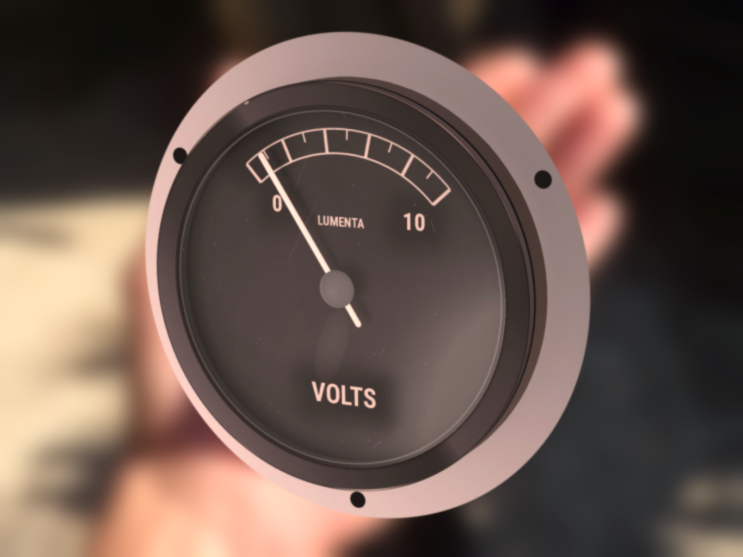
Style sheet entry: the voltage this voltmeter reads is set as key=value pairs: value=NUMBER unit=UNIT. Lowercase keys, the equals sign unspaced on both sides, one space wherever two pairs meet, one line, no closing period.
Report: value=1 unit=V
